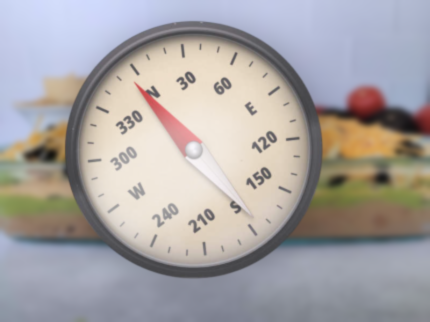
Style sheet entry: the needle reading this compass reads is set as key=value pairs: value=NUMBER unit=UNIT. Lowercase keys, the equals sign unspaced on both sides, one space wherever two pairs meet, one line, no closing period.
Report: value=355 unit=°
